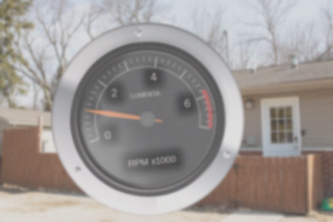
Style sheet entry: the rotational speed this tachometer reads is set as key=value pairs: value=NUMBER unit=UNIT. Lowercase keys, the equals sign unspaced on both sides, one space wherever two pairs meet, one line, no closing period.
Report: value=1000 unit=rpm
